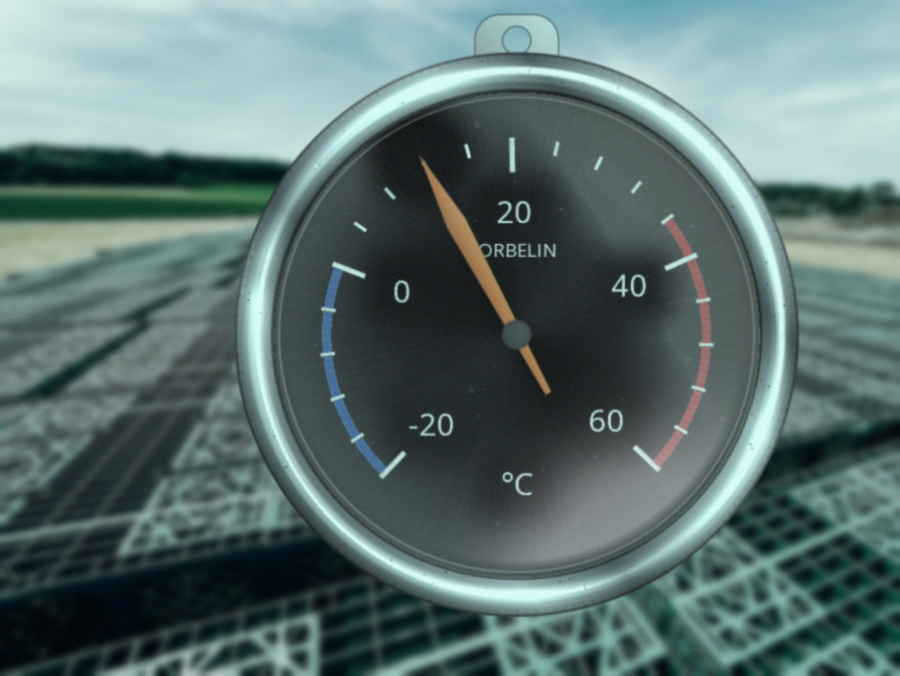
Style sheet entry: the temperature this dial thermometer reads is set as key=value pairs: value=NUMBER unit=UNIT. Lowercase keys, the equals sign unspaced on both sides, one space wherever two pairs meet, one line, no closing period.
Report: value=12 unit=°C
